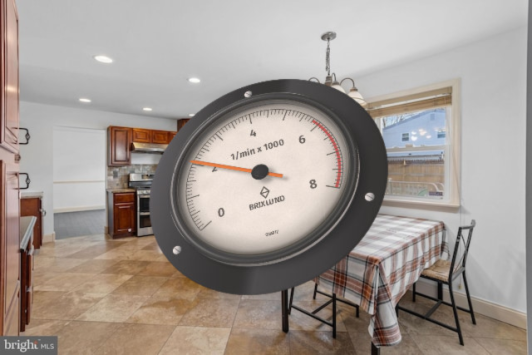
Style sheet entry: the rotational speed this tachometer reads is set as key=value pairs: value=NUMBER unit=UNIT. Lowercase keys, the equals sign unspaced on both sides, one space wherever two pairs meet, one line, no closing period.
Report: value=2000 unit=rpm
